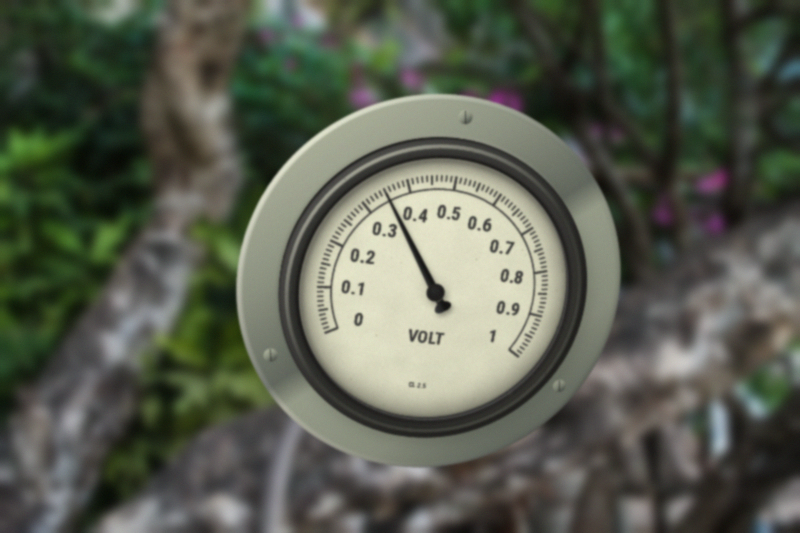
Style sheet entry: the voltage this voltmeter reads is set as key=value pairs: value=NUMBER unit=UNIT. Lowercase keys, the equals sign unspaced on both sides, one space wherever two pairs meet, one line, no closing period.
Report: value=0.35 unit=V
